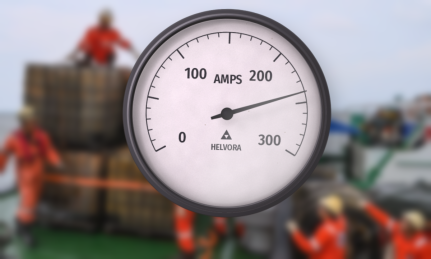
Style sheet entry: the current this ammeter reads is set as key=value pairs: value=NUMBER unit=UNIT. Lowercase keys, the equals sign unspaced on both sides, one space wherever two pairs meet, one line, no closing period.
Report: value=240 unit=A
